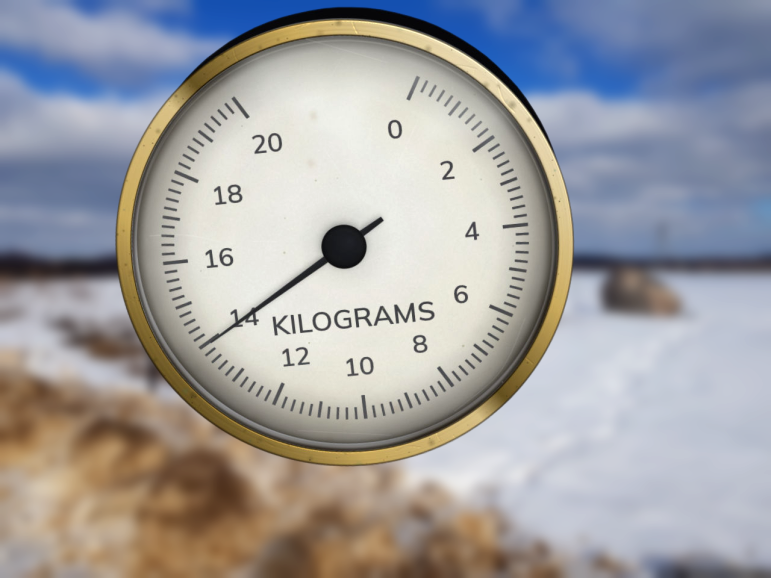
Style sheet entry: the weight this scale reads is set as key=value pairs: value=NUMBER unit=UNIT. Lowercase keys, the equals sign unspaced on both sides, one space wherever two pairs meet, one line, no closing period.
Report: value=14 unit=kg
